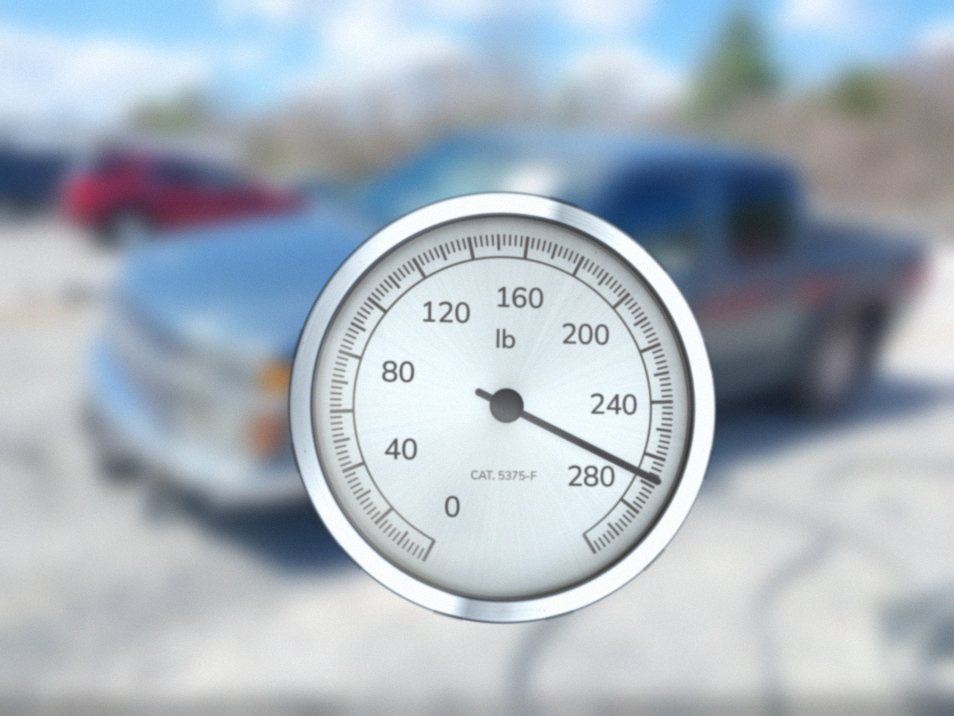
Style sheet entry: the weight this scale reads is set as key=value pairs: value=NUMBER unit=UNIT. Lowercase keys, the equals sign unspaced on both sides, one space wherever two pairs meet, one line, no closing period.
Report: value=268 unit=lb
